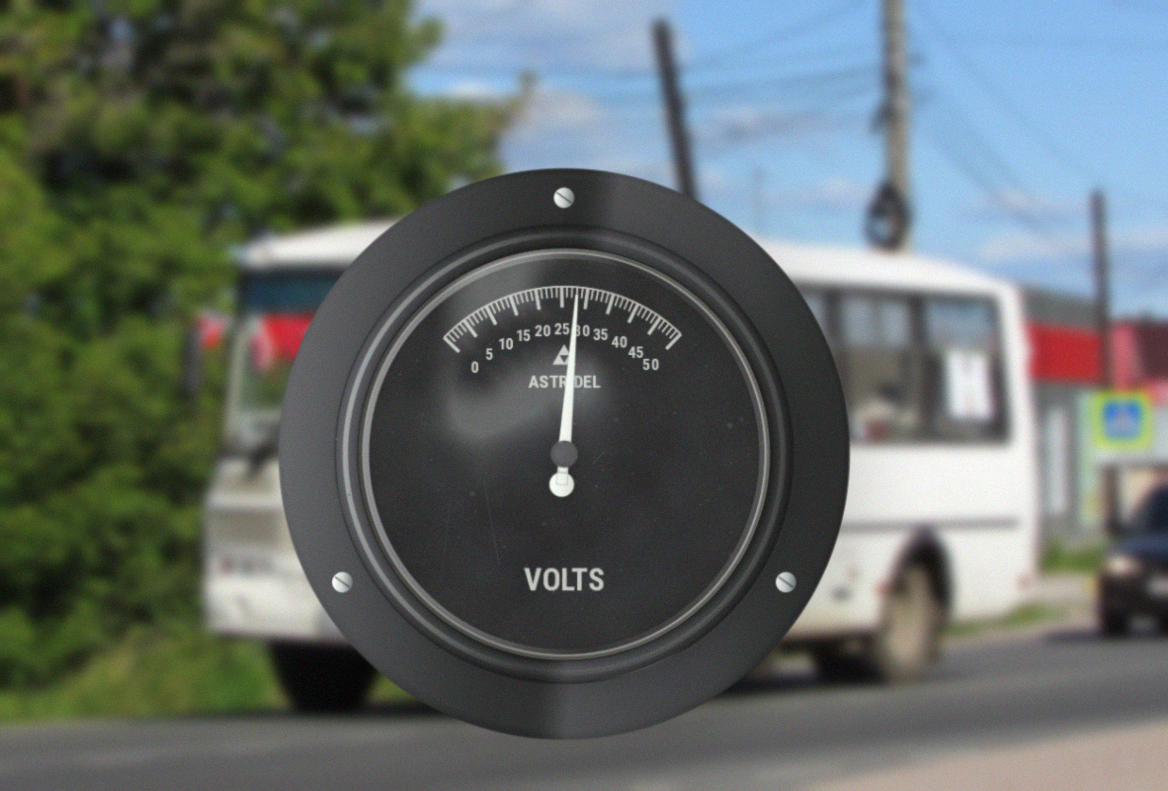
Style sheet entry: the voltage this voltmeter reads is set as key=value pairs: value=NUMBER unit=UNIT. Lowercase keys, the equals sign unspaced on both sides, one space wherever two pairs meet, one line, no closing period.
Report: value=28 unit=V
